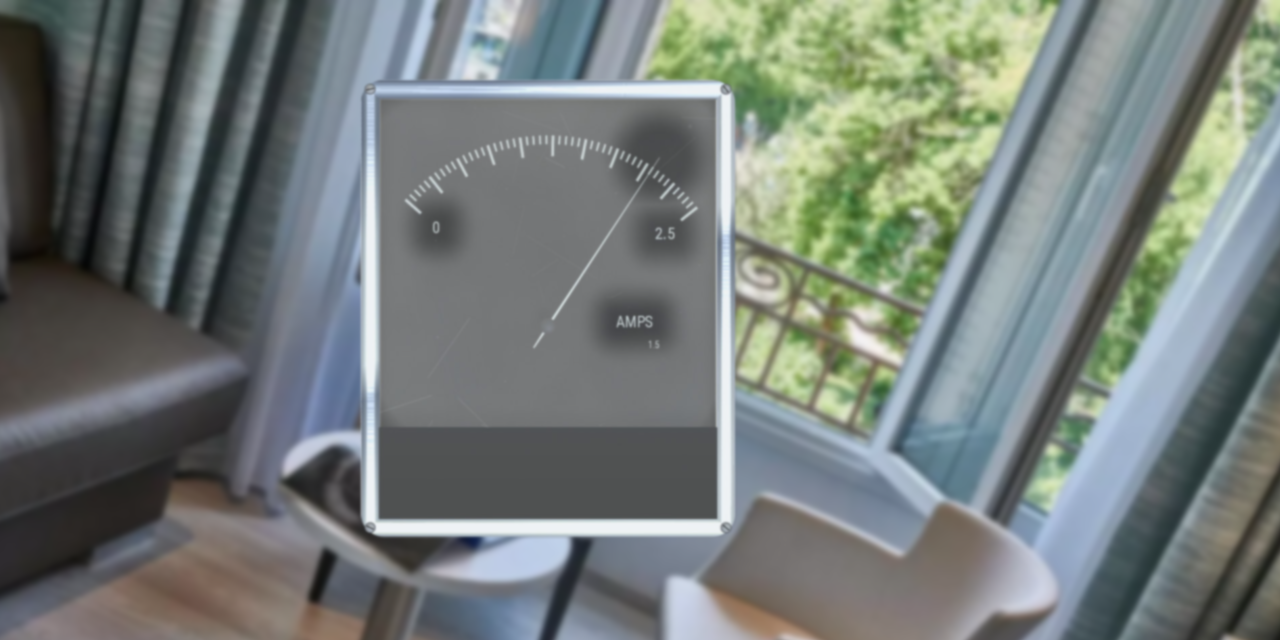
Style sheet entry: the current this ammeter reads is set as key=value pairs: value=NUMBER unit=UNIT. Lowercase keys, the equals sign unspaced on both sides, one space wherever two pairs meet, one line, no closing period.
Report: value=2.05 unit=A
